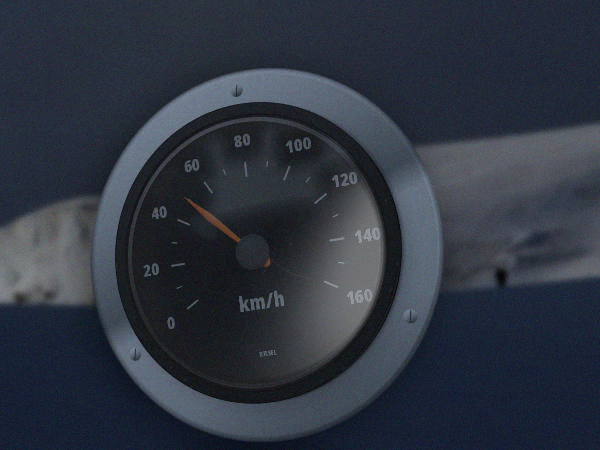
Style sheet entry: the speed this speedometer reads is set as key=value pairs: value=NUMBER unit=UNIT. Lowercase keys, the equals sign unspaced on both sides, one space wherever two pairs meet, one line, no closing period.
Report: value=50 unit=km/h
